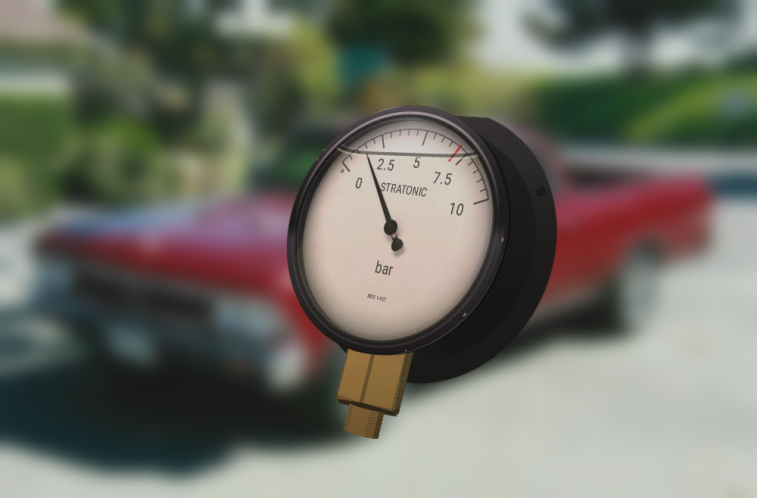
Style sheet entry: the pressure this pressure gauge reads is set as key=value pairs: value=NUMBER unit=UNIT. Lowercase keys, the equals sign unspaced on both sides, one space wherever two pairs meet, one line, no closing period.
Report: value=1.5 unit=bar
